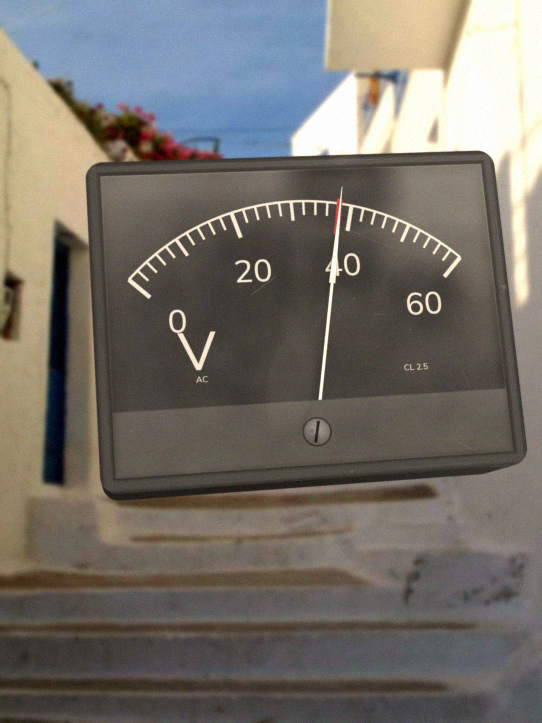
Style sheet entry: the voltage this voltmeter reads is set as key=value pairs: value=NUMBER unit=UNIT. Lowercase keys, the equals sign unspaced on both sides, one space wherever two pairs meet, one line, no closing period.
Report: value=38 unit=V
